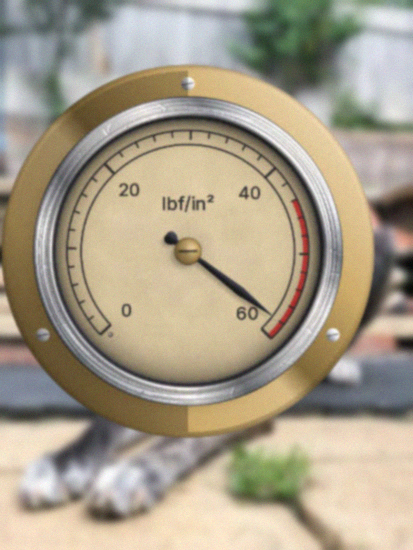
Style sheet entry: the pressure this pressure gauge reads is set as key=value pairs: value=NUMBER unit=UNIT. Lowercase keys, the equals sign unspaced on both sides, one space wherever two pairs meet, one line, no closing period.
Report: value=58 unit=psi
